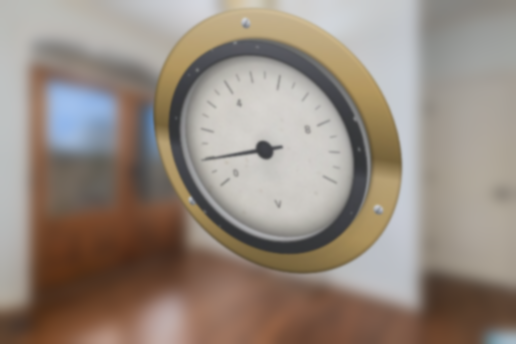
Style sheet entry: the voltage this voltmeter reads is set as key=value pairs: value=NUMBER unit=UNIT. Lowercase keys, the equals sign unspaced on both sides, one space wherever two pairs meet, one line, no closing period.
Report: value=1 unit=V
